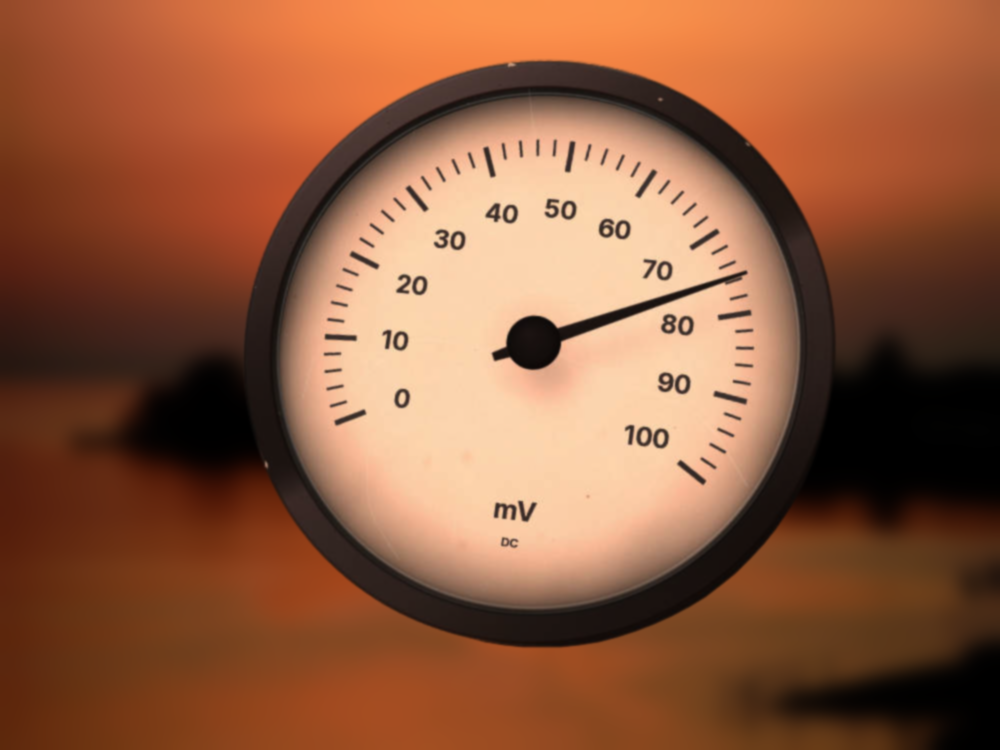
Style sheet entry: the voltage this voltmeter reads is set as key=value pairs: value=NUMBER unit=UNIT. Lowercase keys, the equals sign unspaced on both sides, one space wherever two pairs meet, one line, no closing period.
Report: value=76 unit=mV
